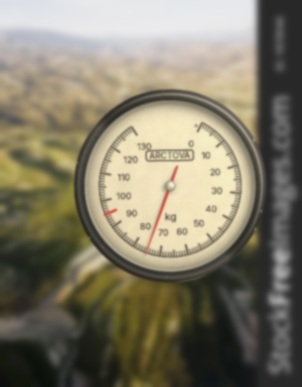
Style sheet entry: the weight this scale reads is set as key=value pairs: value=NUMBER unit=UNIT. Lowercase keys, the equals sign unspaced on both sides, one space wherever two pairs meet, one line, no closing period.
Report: value=75 unit=kg
